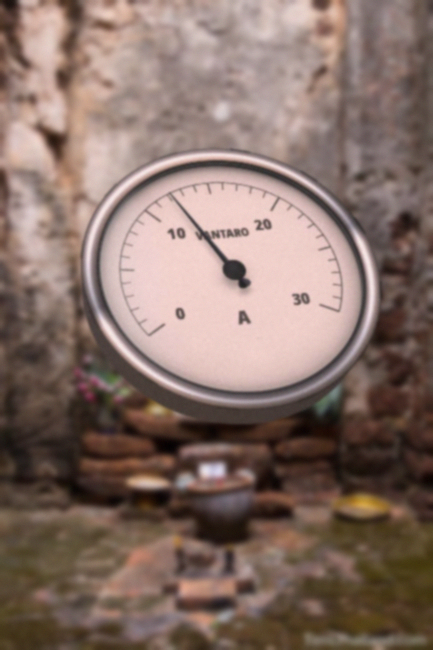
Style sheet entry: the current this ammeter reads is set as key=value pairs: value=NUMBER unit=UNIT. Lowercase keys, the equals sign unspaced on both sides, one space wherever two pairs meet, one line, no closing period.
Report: value=12 unit=A
